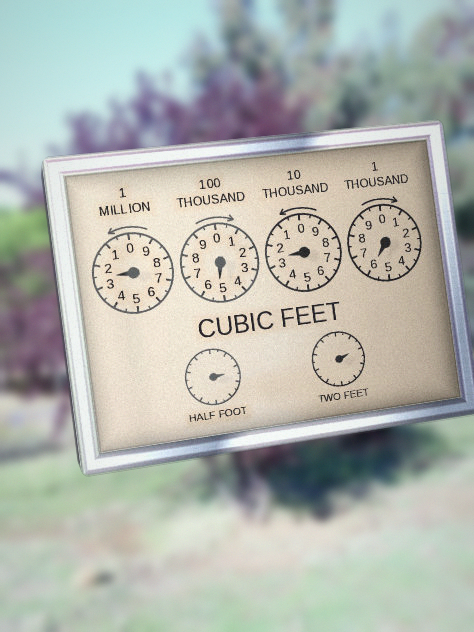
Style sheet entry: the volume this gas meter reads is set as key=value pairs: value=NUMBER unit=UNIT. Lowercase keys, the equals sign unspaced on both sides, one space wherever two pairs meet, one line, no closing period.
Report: value=252600 unit=ft³
